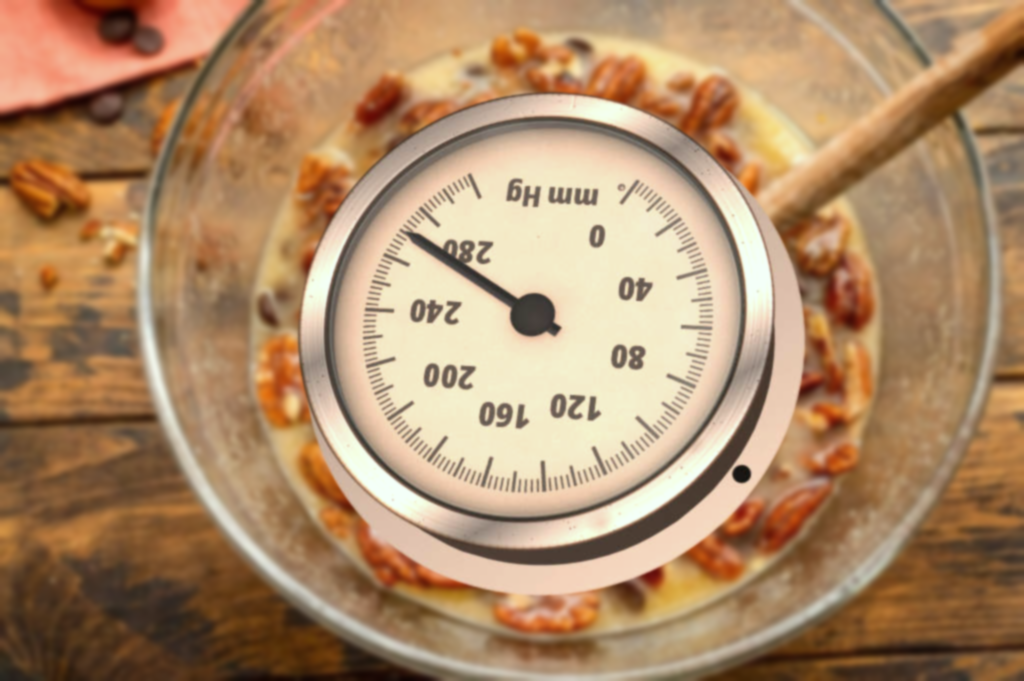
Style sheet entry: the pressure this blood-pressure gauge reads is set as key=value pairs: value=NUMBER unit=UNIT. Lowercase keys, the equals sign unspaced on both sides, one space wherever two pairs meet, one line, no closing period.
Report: value=270 unit=mmHg
